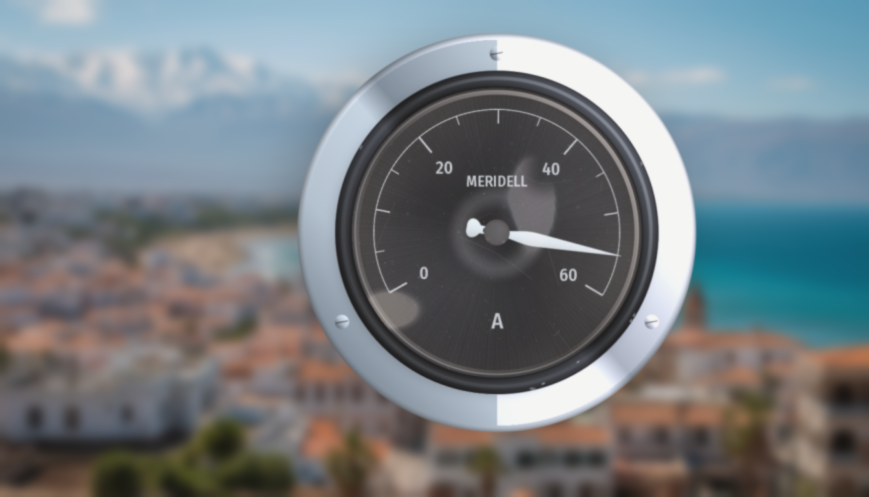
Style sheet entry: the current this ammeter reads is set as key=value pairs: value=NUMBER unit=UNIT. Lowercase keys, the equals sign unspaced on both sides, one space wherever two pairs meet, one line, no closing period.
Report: value=55 unit=A
